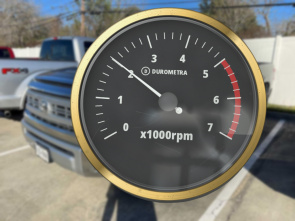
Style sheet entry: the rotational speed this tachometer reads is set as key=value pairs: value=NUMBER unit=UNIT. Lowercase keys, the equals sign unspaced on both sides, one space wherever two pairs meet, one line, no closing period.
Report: value=2000 unit=rpm
